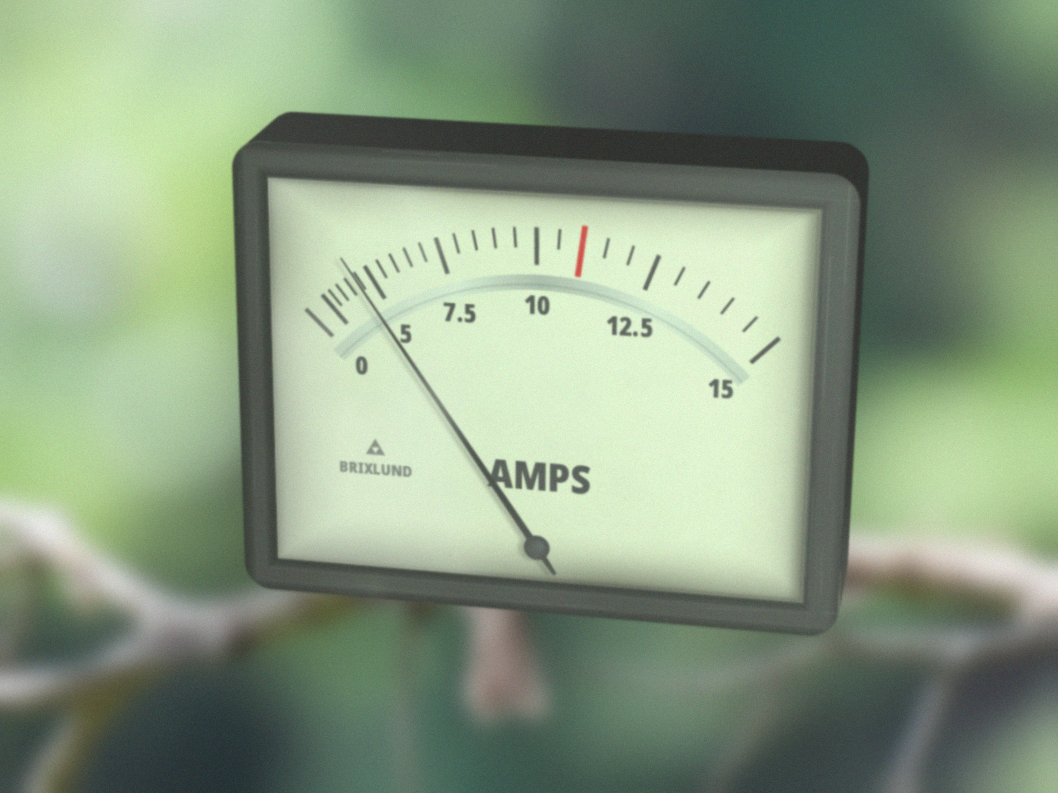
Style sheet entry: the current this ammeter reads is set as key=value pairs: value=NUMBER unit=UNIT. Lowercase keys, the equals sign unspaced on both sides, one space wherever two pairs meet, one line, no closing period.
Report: value=4.5 unit=A
